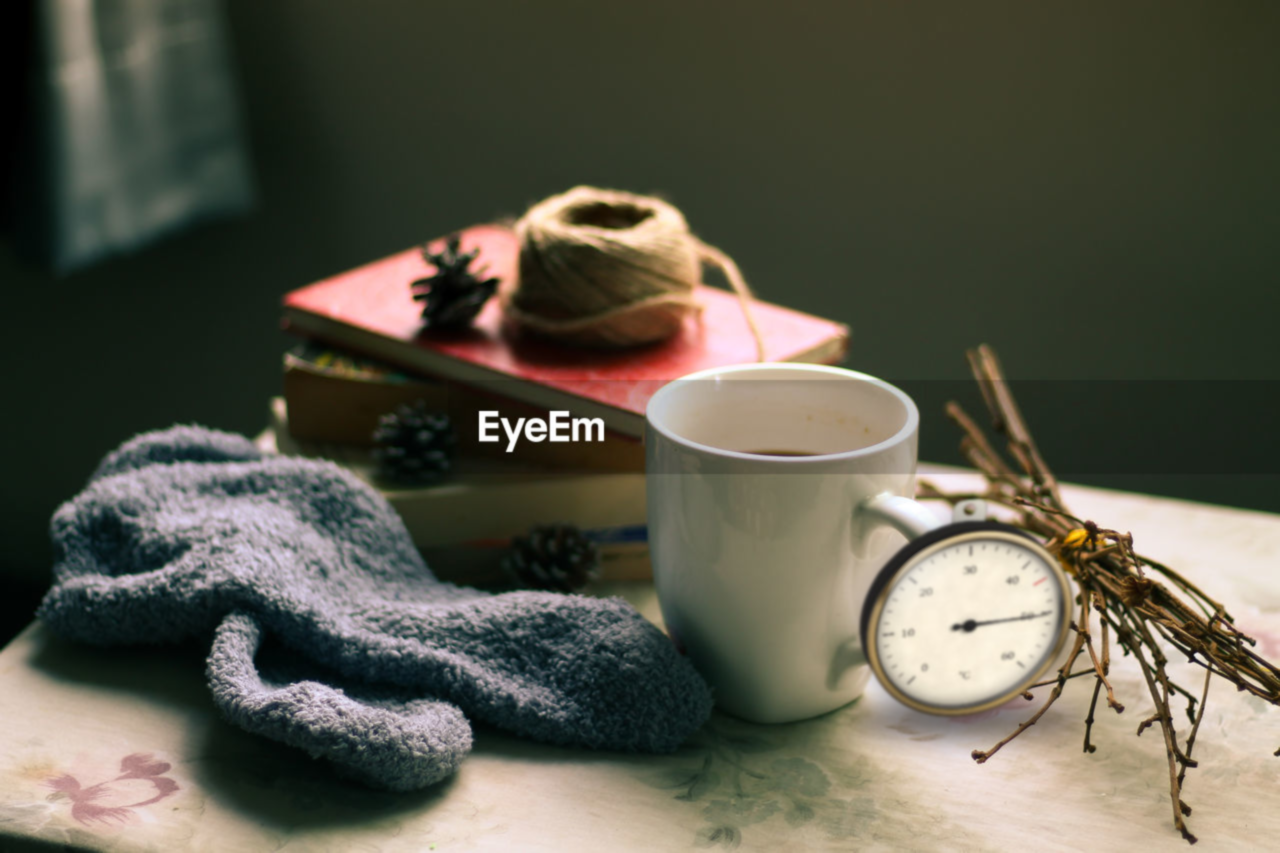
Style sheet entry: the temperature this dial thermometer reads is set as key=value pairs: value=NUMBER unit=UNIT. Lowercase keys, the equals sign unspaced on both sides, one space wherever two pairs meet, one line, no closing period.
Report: value=50 unit=°C
